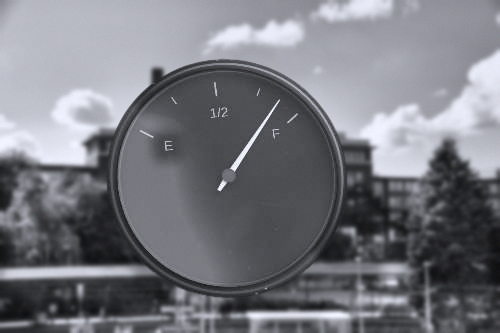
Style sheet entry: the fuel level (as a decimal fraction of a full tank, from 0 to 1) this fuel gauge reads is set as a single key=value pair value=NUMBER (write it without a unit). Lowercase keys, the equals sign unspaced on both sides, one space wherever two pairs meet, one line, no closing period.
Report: value=0.875
